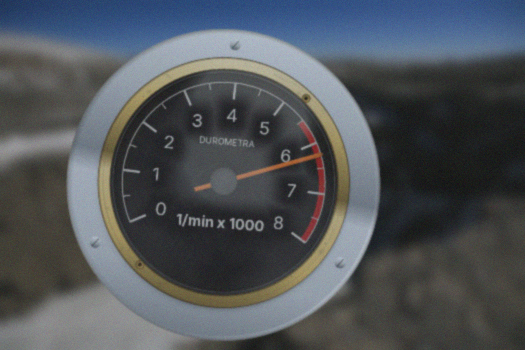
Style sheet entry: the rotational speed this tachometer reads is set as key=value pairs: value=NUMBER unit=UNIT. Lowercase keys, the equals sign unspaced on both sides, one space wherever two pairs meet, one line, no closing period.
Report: value=6250 unit=rpm
